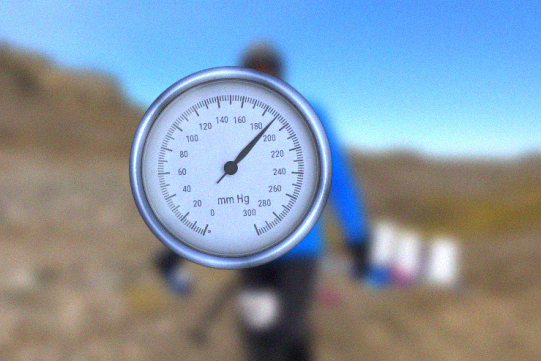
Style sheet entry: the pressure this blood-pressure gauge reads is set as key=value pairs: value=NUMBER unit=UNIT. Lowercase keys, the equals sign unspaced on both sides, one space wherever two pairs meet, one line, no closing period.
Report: value=190 unit=mmHg
